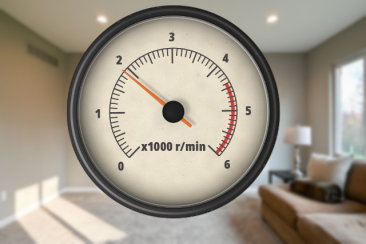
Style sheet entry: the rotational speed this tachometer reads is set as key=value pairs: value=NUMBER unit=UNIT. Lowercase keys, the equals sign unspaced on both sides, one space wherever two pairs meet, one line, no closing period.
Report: value=1900 unit=rpm
